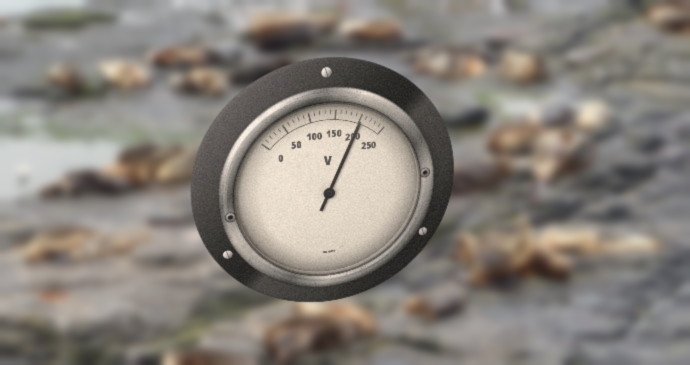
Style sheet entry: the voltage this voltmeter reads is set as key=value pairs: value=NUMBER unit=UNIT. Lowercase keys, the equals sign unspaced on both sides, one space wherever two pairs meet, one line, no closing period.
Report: value=200 unit=V
